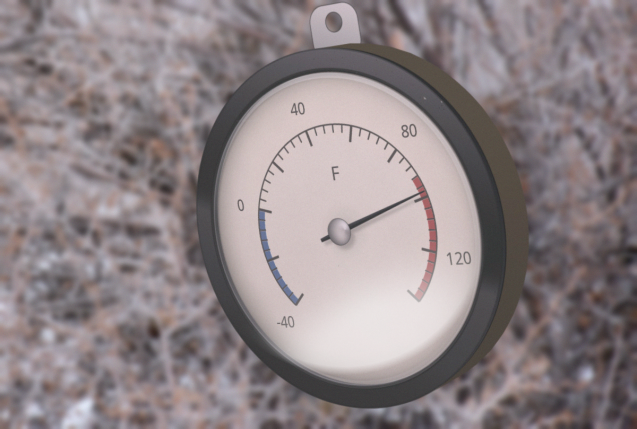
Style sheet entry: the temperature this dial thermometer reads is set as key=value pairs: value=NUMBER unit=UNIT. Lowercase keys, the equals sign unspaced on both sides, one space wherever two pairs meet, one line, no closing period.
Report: value=98 unit=°F
